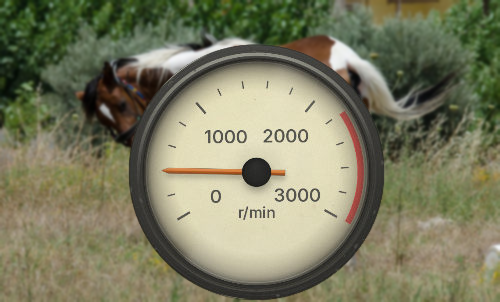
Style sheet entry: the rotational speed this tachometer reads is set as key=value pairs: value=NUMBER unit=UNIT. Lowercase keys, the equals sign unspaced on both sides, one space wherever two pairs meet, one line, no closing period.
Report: value=400 unit=rpm
